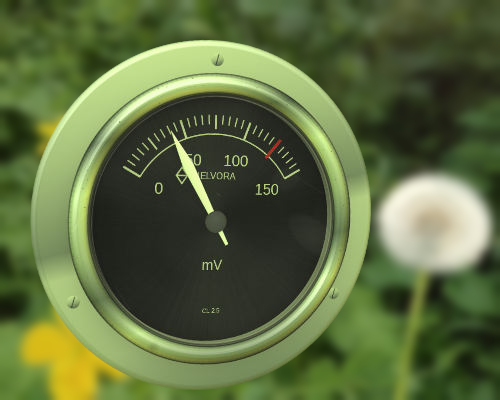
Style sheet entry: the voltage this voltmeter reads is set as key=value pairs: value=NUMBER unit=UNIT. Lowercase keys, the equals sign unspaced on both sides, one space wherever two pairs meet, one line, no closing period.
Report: value=40 unit=mV
